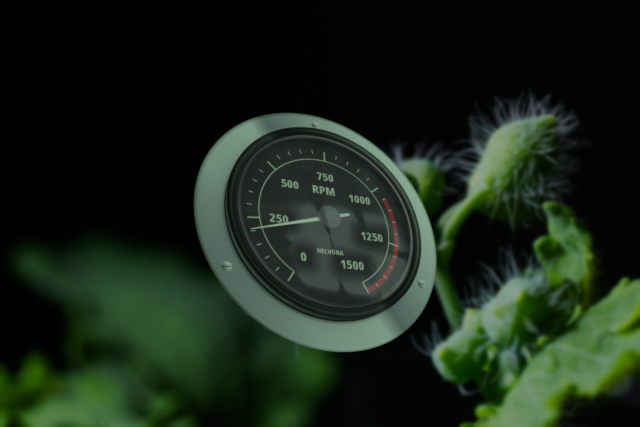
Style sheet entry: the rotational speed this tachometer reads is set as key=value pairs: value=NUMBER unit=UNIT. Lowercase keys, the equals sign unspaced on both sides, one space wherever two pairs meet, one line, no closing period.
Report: value=200 unit=rpm
